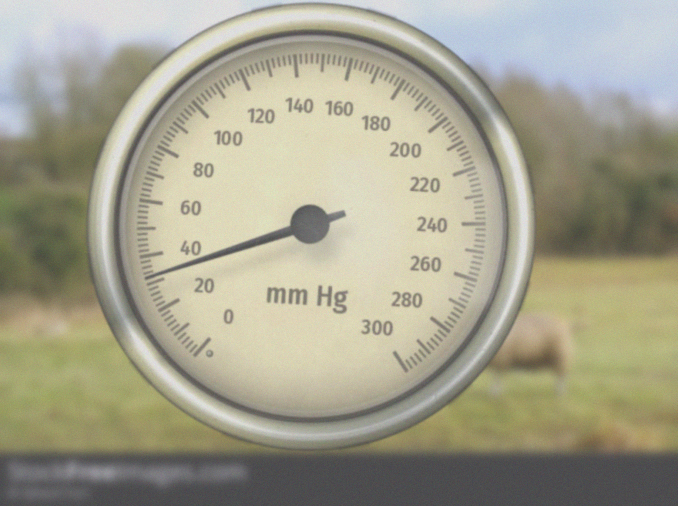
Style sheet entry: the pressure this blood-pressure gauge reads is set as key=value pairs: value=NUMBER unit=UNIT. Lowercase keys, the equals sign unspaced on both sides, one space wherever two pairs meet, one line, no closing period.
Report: value=32 unit=mmHg
